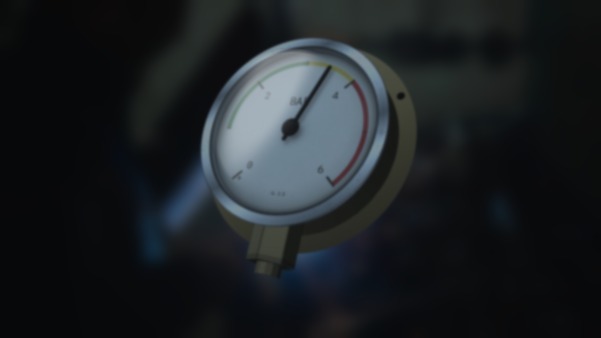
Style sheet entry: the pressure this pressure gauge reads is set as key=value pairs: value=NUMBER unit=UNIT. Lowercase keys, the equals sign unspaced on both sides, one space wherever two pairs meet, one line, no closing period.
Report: value=3.5 unit=bar
